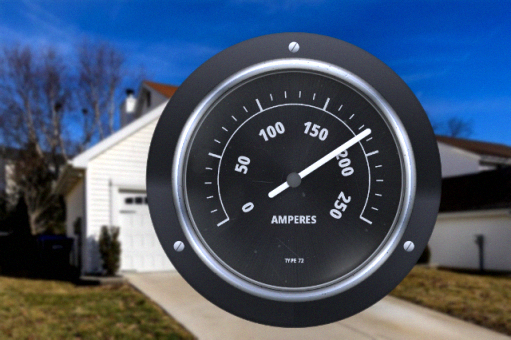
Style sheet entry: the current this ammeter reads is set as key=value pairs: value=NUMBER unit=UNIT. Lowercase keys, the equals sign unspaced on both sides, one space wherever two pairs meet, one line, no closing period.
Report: value=185 unit=A
